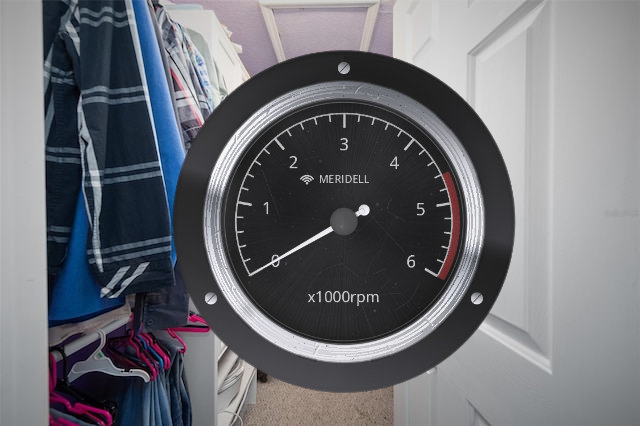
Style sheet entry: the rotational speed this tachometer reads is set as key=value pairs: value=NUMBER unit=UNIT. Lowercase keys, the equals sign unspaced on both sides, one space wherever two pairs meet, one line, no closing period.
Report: value=0 unit=rpm
